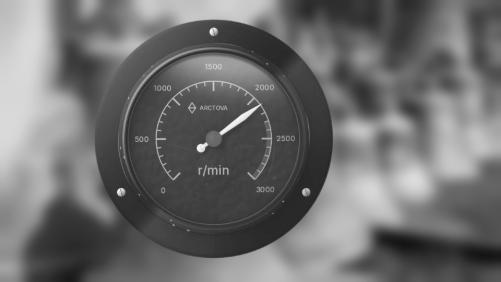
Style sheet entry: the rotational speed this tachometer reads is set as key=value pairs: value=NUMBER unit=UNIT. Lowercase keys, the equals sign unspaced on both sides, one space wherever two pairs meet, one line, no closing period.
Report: value=2100 unit=rpm
